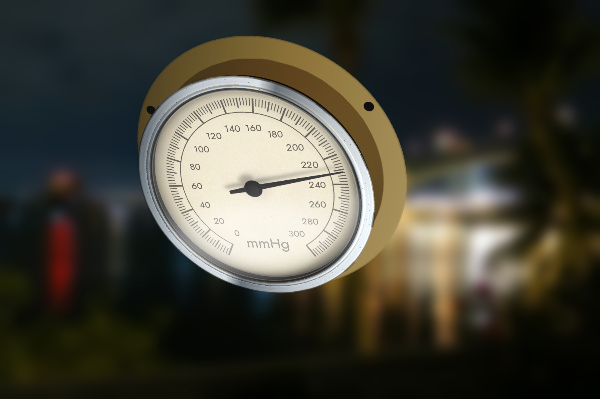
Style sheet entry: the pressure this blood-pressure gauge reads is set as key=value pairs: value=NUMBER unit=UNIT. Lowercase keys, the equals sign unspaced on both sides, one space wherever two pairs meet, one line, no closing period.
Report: value=230 unit=mmHg
